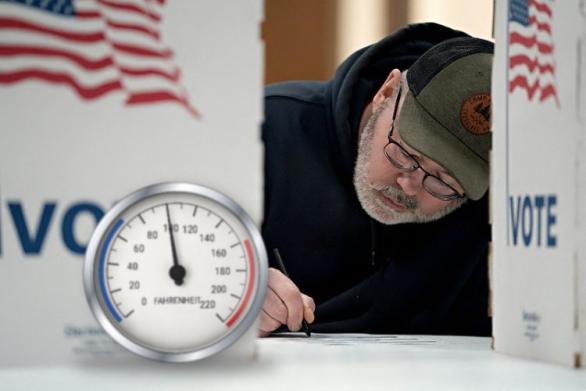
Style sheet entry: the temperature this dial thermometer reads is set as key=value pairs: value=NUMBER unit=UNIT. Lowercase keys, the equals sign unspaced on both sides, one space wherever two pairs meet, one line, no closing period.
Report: value=100 unit=°F
